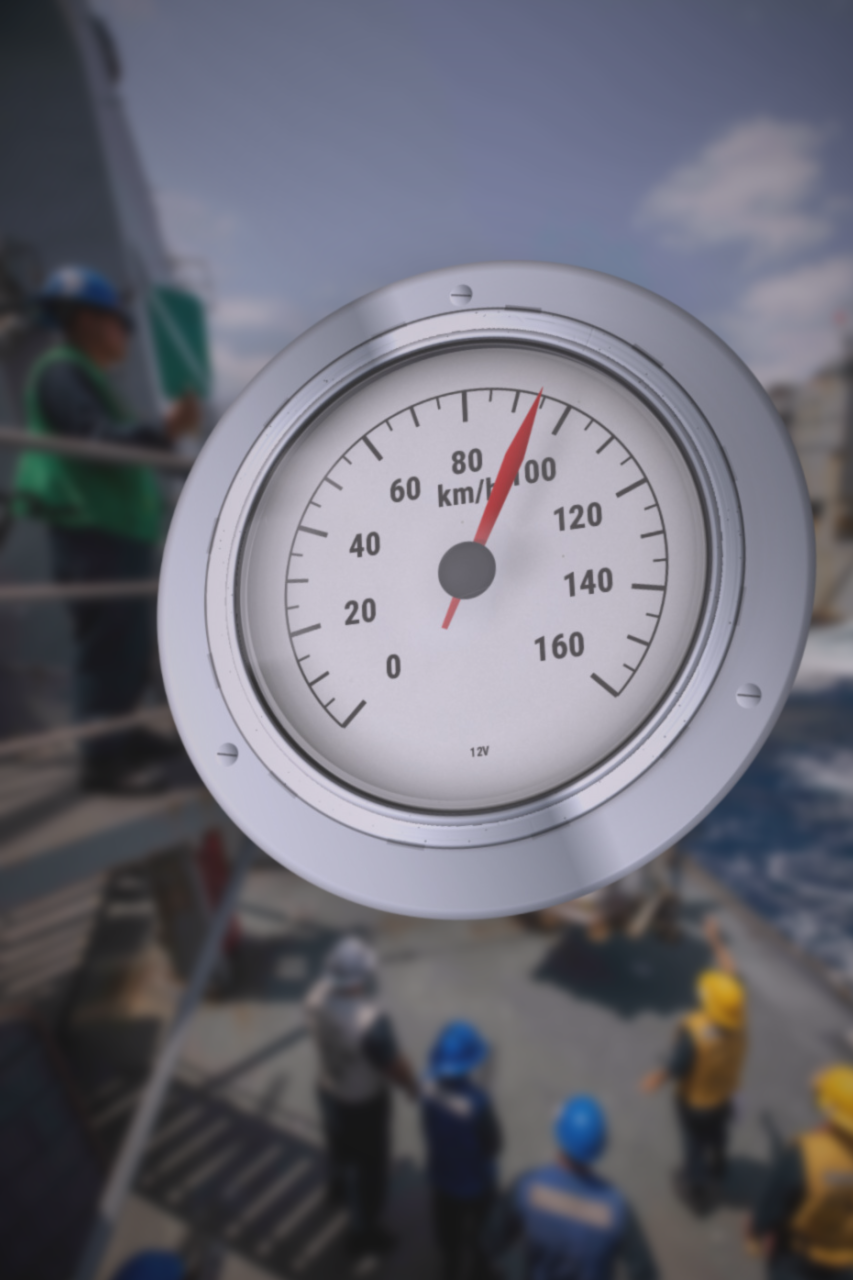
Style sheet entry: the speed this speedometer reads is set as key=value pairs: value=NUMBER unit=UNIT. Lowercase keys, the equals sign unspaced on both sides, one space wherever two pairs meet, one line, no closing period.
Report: value=95 unit=km/h
